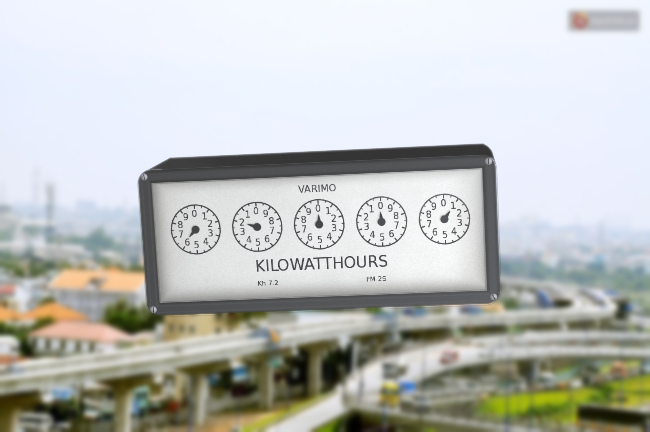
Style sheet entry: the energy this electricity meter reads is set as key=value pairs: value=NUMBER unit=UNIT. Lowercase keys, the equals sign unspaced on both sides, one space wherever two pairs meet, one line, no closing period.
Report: value=62001 unit=kWh
